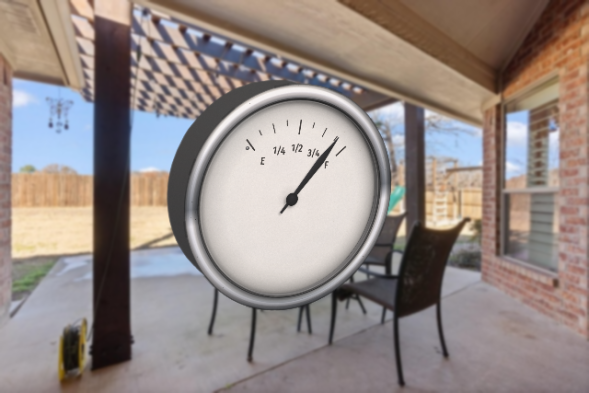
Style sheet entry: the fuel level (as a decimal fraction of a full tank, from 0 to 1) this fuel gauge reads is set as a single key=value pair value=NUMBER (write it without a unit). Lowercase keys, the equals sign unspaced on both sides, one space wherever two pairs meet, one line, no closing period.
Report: value=0.875
